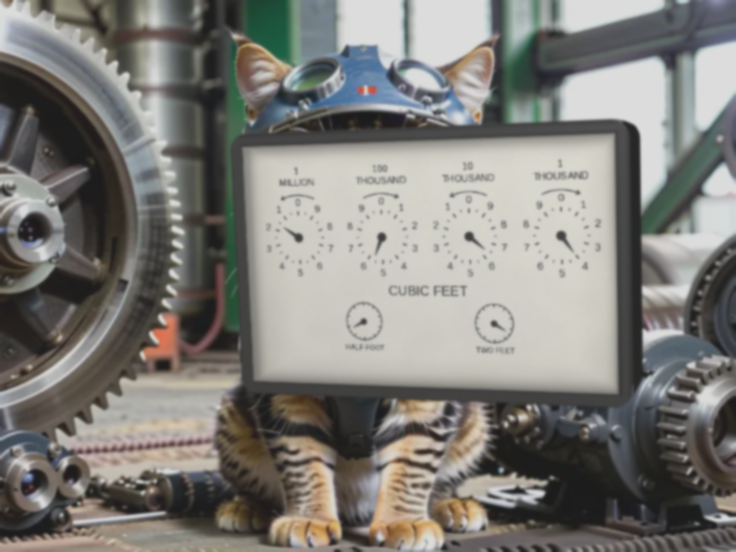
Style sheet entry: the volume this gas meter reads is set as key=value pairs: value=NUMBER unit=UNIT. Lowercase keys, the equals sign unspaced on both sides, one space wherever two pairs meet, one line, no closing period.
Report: value=156400 unit=ft³
